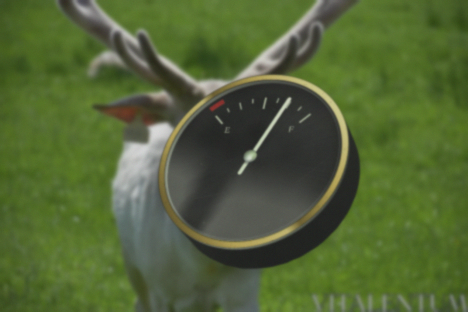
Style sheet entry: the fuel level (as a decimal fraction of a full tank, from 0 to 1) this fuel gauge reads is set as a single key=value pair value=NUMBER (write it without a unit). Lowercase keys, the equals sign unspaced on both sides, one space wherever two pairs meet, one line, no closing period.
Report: value=0.75
